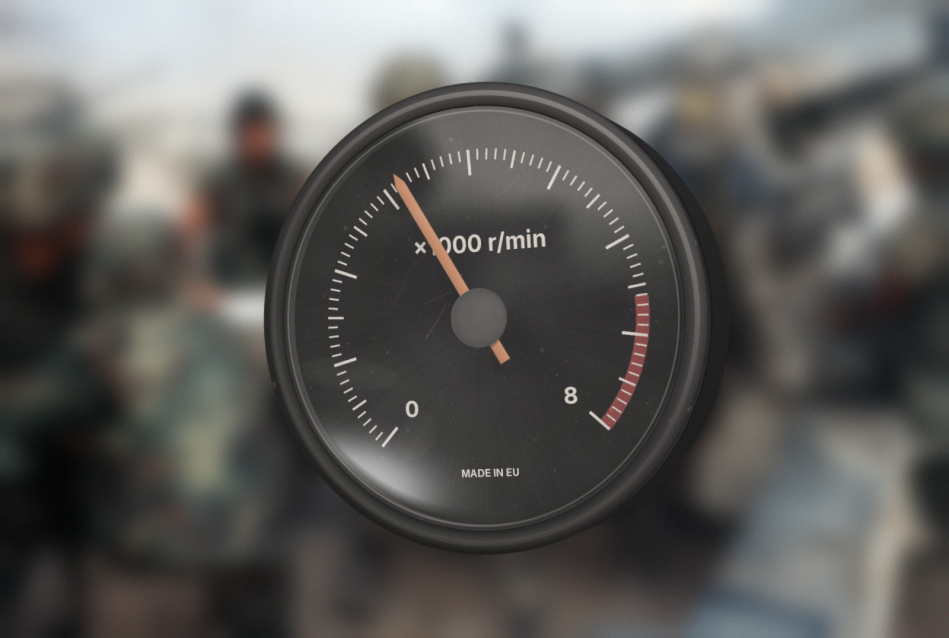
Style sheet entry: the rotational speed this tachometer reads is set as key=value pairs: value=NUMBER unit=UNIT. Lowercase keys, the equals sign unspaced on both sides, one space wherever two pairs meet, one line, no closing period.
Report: value=3200 unit=rpm
